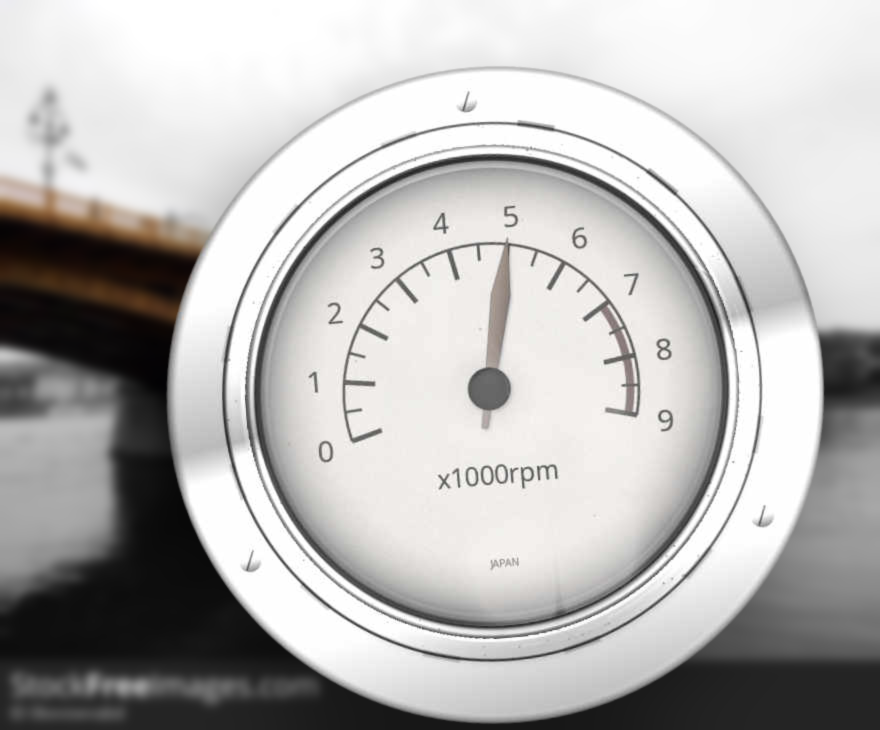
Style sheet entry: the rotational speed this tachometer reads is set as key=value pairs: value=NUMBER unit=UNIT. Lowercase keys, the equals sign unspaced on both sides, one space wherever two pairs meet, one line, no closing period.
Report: value=5000 unit=rpm
